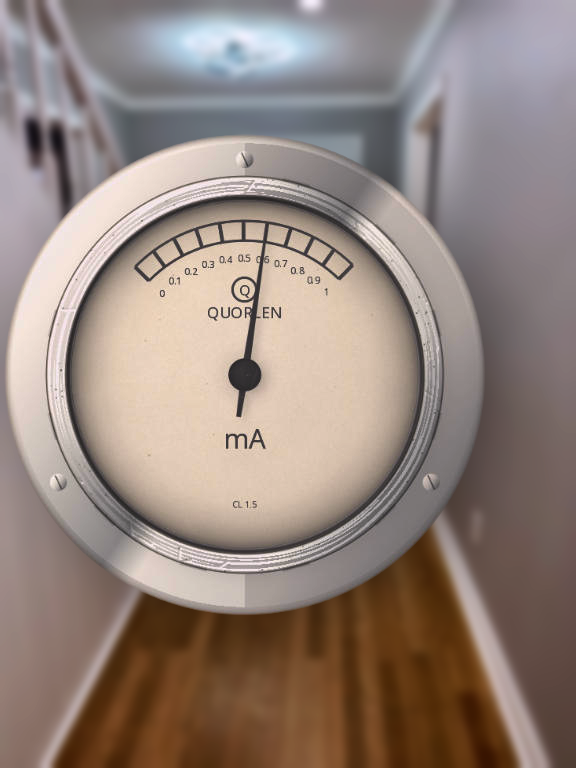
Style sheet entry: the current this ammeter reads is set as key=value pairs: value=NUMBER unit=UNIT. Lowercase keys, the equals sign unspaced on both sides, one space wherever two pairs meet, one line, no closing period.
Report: value=0.6 unit=mA
